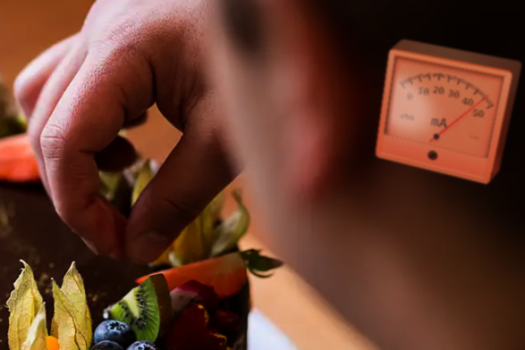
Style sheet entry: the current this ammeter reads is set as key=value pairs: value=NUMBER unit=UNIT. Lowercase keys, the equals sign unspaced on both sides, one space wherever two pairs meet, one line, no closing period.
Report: value=45 unit=mA
